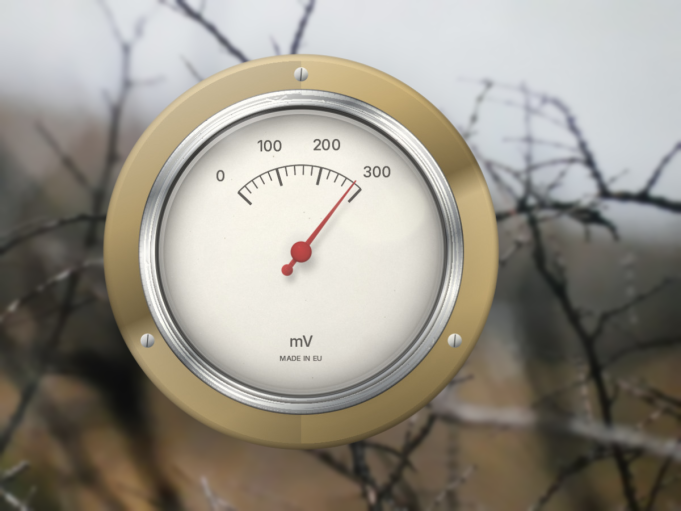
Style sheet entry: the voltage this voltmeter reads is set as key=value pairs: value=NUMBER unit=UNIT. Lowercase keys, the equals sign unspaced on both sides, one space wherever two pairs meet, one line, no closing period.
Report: value=280 unit=mV
